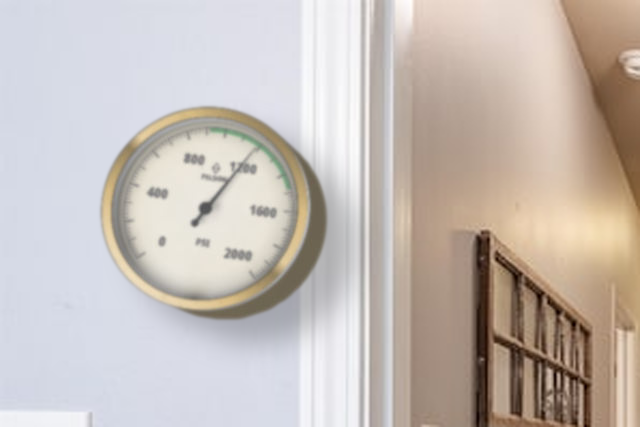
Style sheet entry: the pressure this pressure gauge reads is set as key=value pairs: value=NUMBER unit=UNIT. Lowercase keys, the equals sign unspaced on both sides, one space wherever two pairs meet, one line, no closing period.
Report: value=1200 unit=psi
